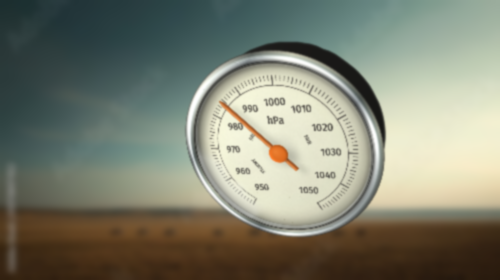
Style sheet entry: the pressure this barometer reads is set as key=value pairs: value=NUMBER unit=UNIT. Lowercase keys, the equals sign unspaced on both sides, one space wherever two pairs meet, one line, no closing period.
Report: value=985 unit=hPa
